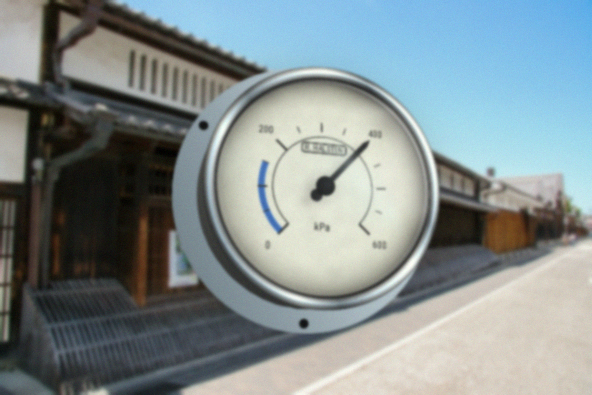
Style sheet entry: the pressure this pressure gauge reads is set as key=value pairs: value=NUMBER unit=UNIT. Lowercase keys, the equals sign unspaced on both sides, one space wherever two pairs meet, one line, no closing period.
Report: value=400 unit=kPa
